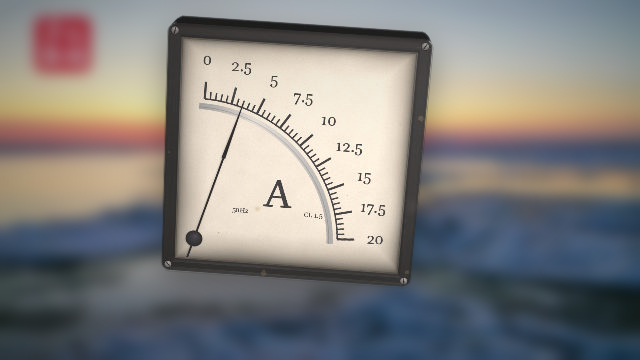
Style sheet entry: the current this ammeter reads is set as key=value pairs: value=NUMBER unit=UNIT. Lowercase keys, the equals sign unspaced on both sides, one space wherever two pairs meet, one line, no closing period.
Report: value=3.5 unit=A
